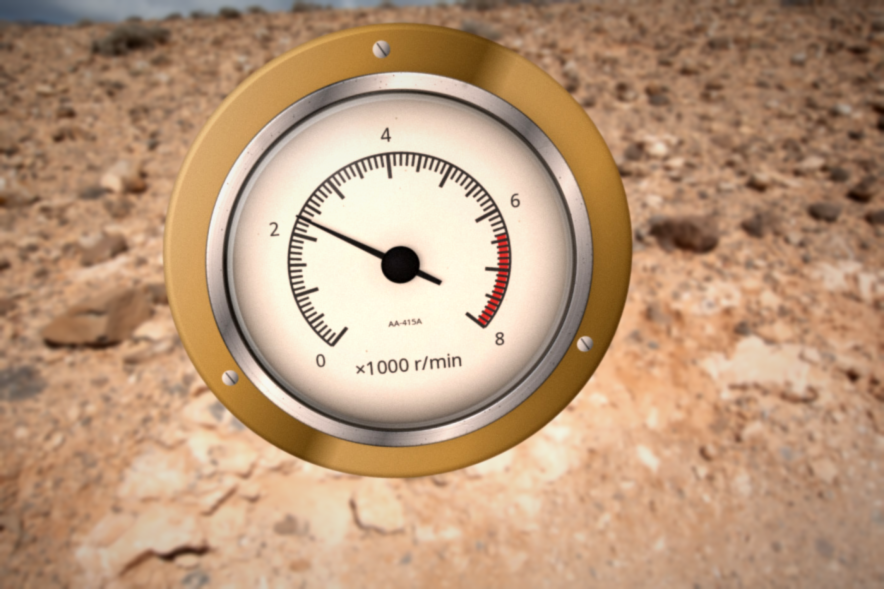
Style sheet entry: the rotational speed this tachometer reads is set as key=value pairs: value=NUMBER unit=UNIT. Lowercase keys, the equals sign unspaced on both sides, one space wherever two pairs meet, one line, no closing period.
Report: value=2300 unit=rpm
